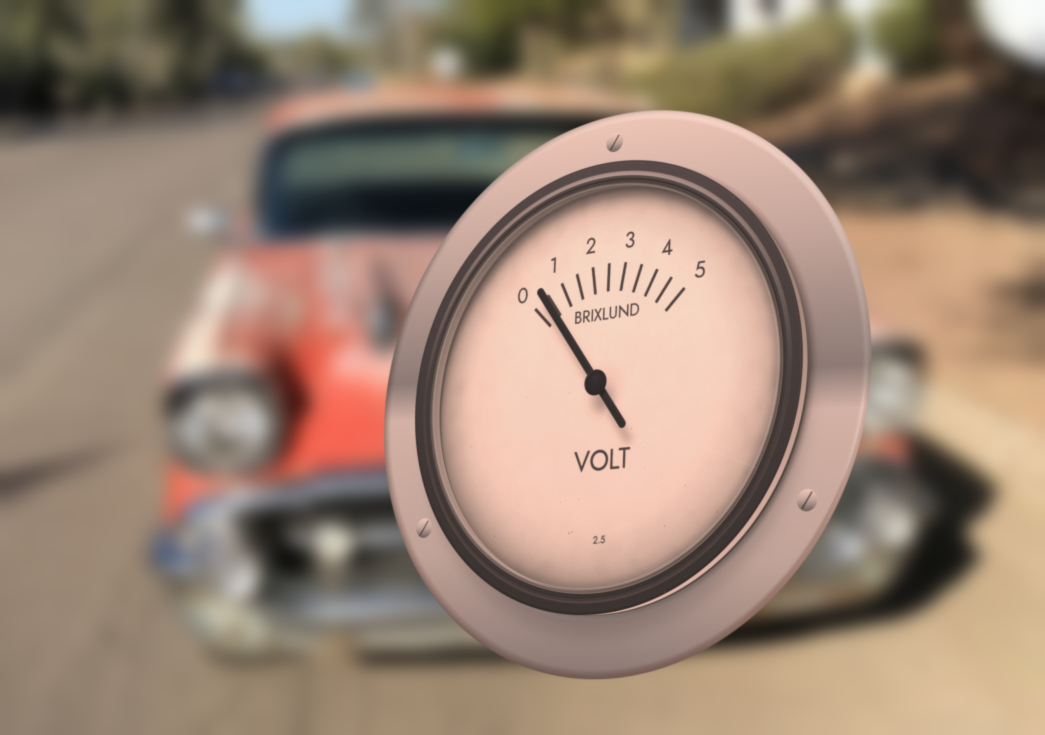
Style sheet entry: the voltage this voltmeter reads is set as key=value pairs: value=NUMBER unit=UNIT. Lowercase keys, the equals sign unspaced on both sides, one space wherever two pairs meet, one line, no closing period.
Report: value=0.5 unit=V
